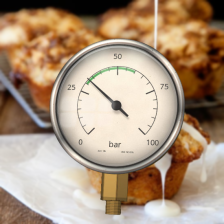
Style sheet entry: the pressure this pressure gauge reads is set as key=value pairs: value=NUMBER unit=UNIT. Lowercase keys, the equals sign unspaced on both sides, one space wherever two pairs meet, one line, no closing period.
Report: value=32.5 unit=bar
